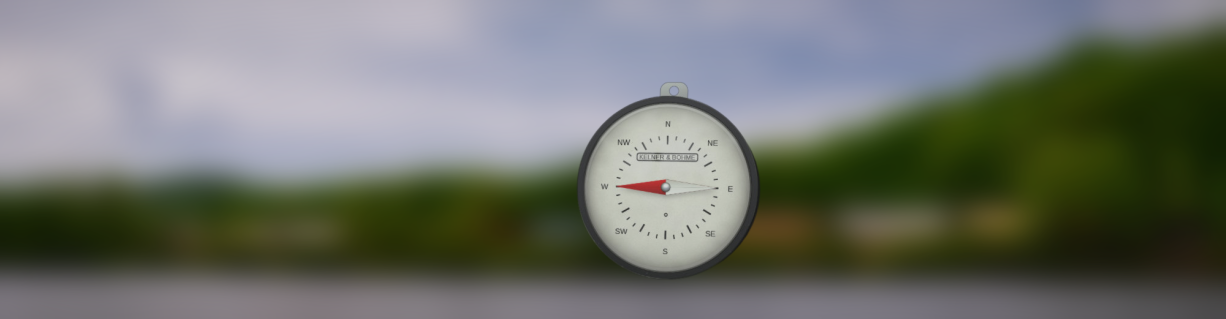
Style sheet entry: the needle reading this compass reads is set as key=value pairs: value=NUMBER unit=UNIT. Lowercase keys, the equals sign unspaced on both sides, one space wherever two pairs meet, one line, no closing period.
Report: value=270 unit=°
